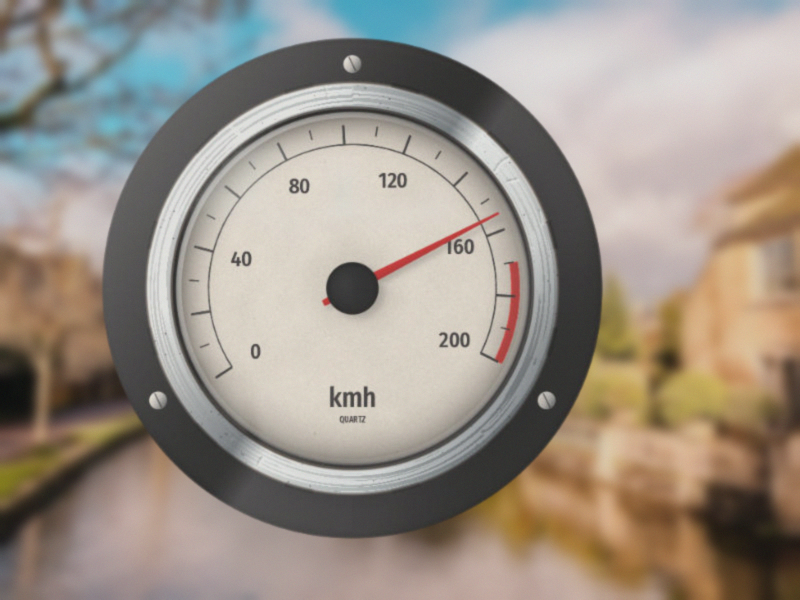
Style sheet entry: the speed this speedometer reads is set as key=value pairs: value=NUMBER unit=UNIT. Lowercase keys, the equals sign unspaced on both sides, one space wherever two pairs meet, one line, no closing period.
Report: value=155 unit=km/h
